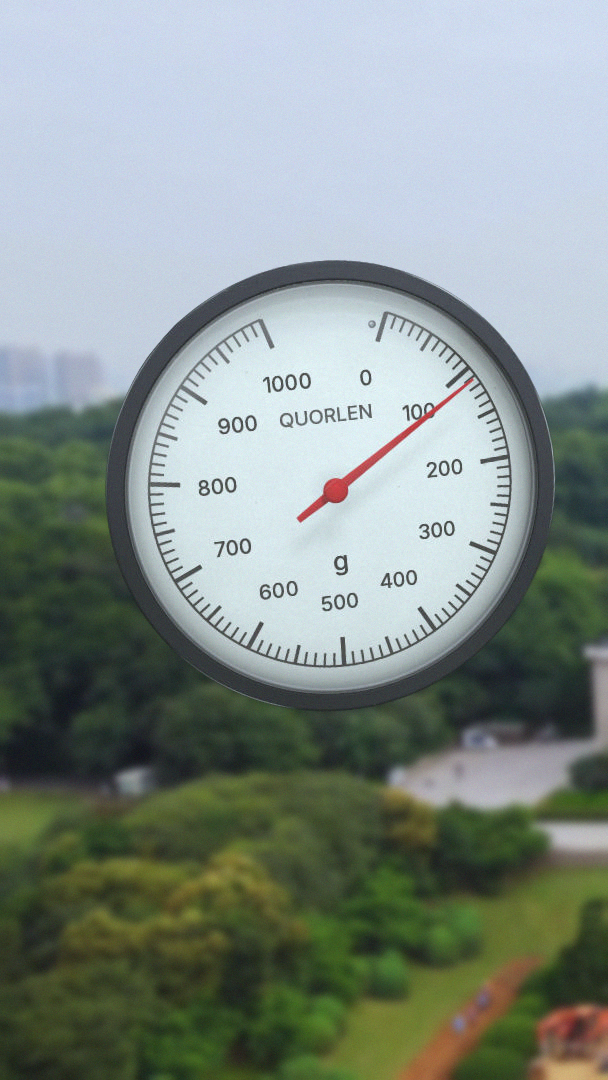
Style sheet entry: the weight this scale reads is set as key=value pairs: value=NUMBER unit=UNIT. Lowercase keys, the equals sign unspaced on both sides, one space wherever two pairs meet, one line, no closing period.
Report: value=110 unit=g
